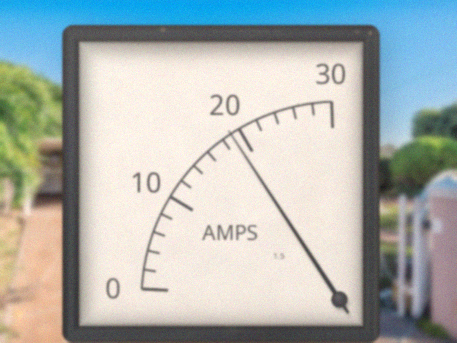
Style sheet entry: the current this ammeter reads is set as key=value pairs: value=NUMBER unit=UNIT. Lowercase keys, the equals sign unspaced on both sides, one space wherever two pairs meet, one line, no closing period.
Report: value=19 unit=A
